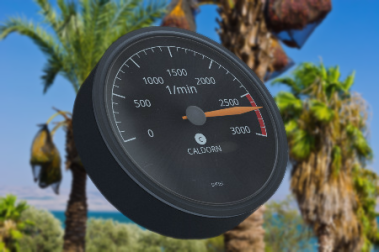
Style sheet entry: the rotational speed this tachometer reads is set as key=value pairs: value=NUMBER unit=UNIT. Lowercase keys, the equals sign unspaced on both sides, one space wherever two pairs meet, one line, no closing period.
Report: value=2700 unit=rpm
